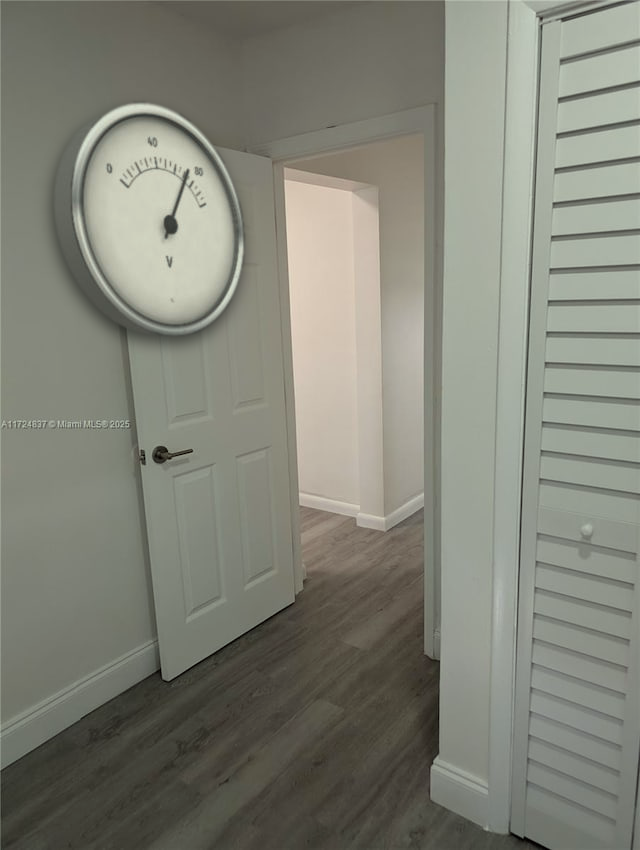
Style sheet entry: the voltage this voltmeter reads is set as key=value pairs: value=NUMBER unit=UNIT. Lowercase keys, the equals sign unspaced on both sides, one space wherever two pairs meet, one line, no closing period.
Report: value=70 unit=V
